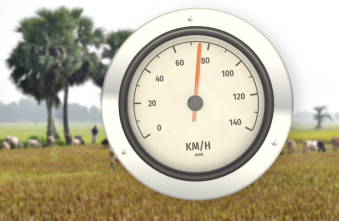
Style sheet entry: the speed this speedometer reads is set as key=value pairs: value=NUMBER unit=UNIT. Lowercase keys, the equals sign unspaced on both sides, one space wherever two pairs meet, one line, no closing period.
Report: value=75 unit=km/h
